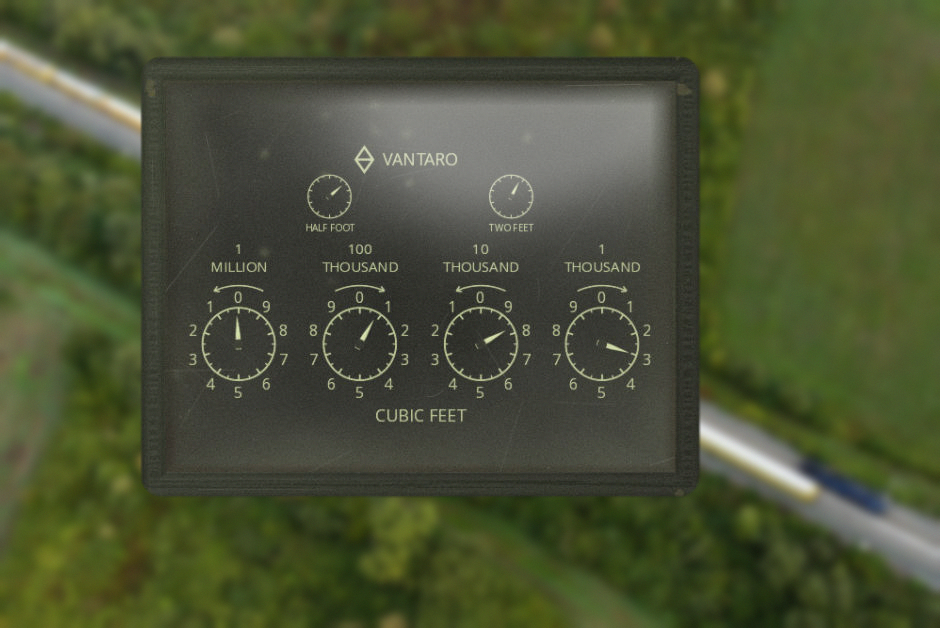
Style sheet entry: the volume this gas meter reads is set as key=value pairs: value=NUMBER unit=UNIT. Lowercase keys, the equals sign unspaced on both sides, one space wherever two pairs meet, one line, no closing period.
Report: value=8300 unit=ft³
